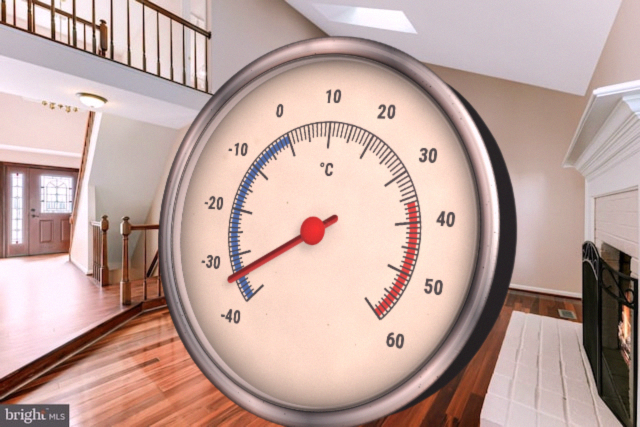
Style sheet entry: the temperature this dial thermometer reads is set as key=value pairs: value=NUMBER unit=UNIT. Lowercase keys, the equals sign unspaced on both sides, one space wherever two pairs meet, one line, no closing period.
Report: value=-35 unit=°C
